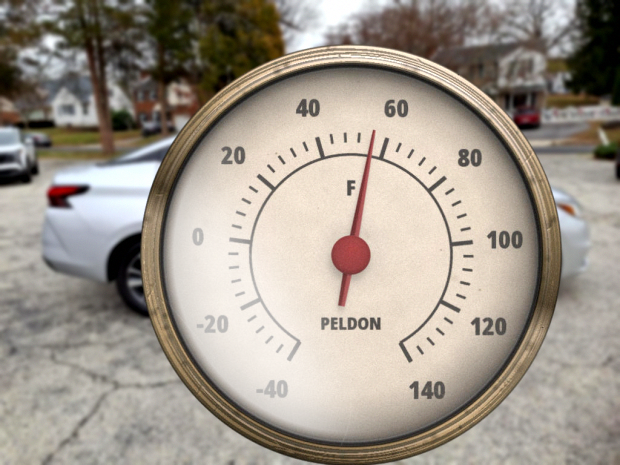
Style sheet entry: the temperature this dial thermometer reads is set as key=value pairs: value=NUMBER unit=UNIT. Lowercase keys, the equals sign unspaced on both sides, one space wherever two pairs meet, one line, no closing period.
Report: value=56 unit=°F
